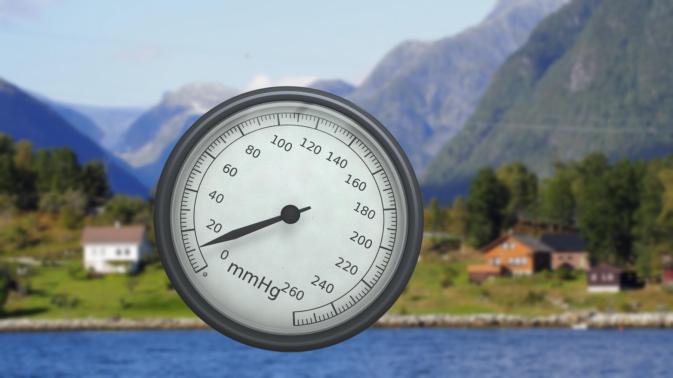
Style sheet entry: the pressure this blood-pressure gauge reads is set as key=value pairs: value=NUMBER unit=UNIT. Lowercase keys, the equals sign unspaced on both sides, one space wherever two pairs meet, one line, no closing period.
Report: value=10 unit=mmHg
